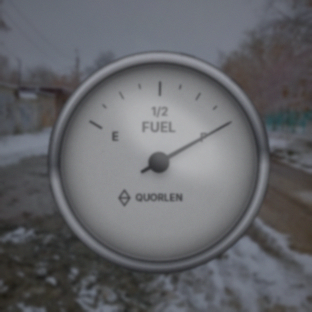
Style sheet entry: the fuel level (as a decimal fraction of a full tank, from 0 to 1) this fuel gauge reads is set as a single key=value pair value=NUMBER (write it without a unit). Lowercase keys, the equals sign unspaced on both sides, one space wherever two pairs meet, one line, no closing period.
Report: value=1
